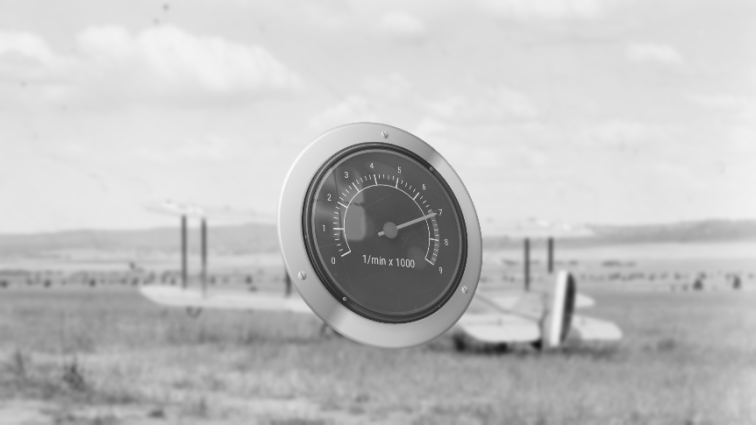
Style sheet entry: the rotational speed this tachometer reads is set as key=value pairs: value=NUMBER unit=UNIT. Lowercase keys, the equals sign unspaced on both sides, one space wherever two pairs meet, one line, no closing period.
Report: value=7000 unit=rpm
